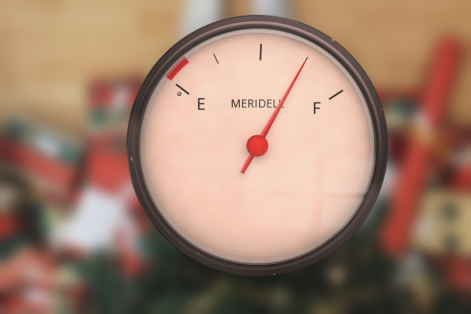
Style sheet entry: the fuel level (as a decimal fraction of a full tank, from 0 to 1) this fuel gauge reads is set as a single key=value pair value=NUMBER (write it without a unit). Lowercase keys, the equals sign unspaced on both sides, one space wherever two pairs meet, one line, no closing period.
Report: value=0.75
